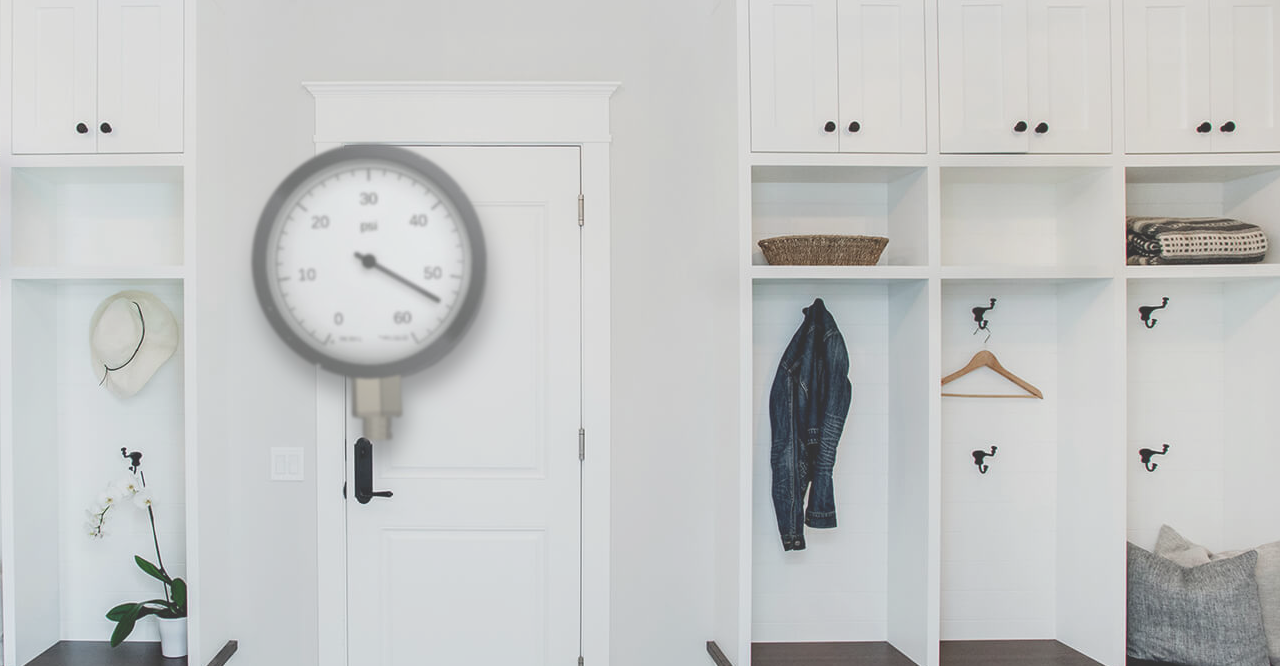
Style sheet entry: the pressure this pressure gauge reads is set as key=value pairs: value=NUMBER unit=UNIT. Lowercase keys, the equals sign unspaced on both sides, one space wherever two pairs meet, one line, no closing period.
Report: value=54 unit=psi
